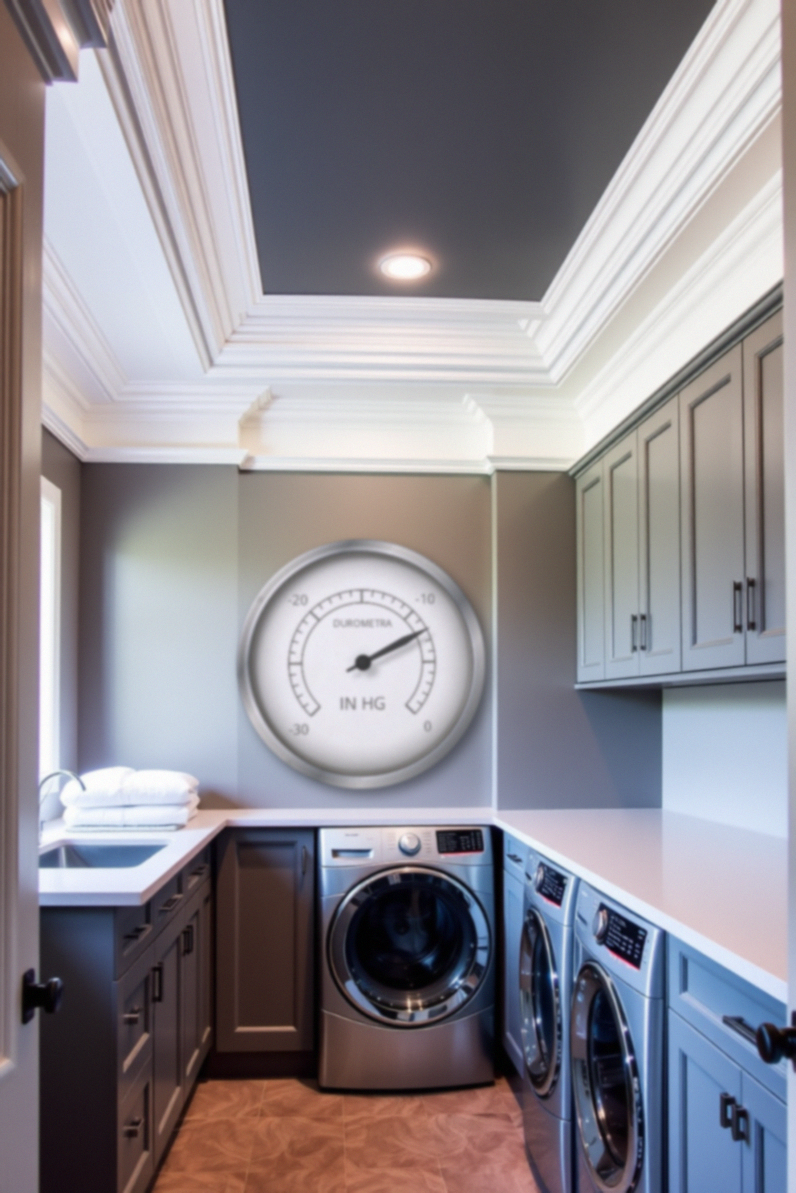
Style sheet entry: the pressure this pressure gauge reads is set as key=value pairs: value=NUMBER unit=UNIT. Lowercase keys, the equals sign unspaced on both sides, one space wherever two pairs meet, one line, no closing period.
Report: value=-8 unit=inHg
